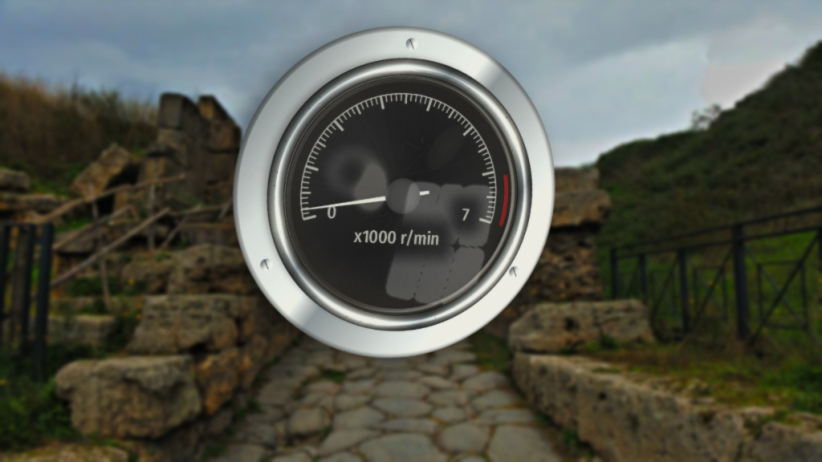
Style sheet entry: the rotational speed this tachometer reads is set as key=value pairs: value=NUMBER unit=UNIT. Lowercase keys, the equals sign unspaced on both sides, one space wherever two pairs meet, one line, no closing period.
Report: value=200 unit=rpm
